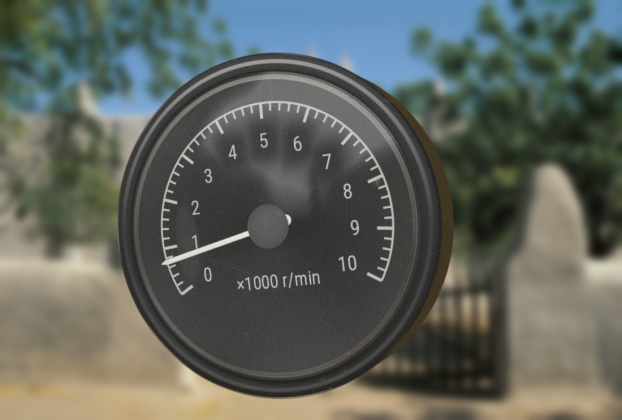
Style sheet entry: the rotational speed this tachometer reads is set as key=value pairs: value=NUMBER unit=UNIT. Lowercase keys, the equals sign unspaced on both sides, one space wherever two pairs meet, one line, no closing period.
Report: value=700 unit=rpm
